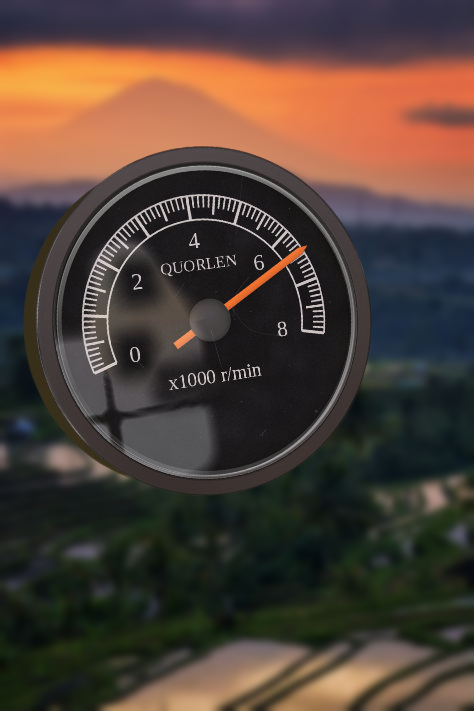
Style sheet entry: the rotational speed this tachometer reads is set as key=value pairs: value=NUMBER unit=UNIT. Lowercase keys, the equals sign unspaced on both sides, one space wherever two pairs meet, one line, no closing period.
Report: value=6400 unit=rpm
